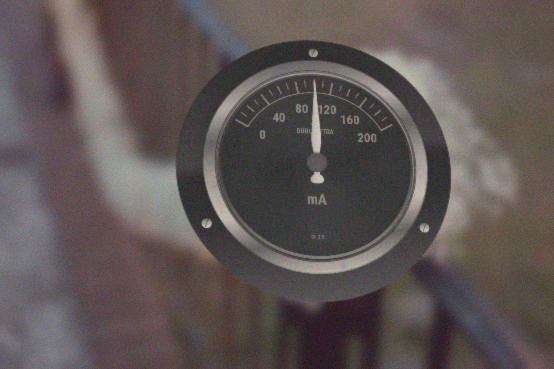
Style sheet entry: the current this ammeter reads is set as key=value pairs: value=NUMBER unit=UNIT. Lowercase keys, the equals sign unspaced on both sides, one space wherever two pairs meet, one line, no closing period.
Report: value=100 unit=mA
